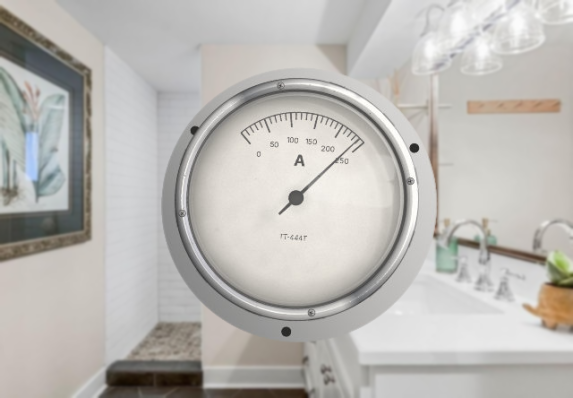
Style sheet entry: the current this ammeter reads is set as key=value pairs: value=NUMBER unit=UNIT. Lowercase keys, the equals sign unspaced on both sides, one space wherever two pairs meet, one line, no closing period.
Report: value=240 unit=A
